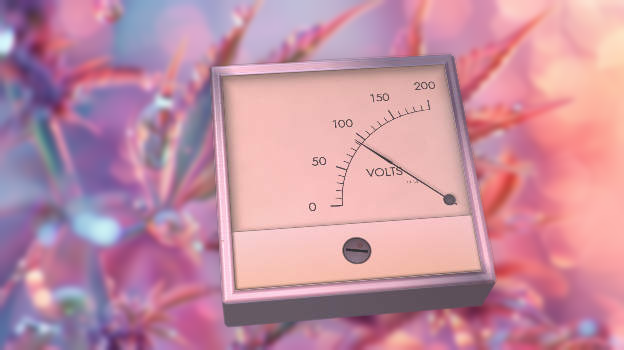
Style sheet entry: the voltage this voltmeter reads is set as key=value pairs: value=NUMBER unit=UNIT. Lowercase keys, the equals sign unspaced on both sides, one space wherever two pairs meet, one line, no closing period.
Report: value=90 unit=V
